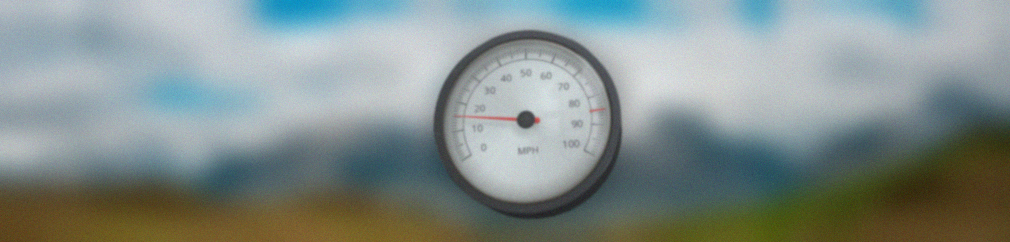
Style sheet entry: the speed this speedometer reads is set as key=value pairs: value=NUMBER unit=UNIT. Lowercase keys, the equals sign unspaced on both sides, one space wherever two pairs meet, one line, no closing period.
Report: value=15 unit=mph
